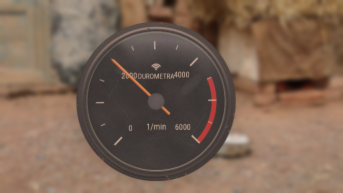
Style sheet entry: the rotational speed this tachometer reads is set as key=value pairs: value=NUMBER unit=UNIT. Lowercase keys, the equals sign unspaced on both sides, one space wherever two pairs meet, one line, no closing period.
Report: value=2000 unit=rpm
